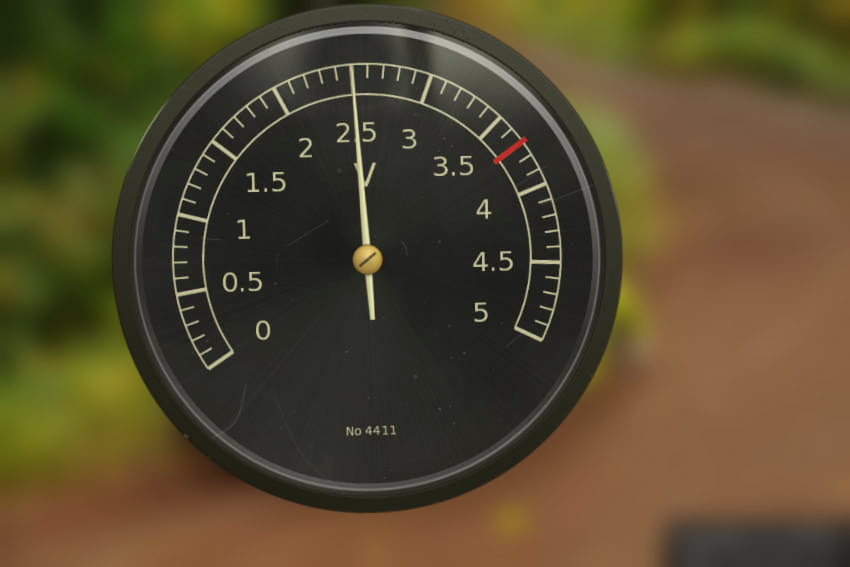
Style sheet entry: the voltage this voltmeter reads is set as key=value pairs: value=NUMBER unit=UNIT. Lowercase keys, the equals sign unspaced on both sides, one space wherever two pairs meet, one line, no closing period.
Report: value=2.5 unit=V
